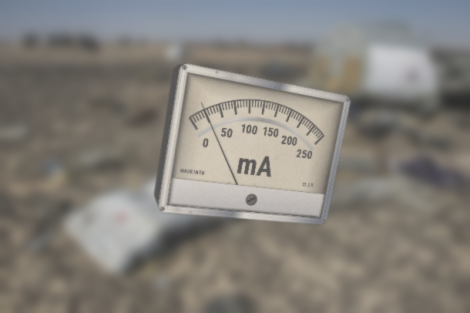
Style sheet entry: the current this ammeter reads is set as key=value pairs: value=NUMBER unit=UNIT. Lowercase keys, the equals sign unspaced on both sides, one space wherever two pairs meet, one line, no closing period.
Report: value=25 unit=mA
